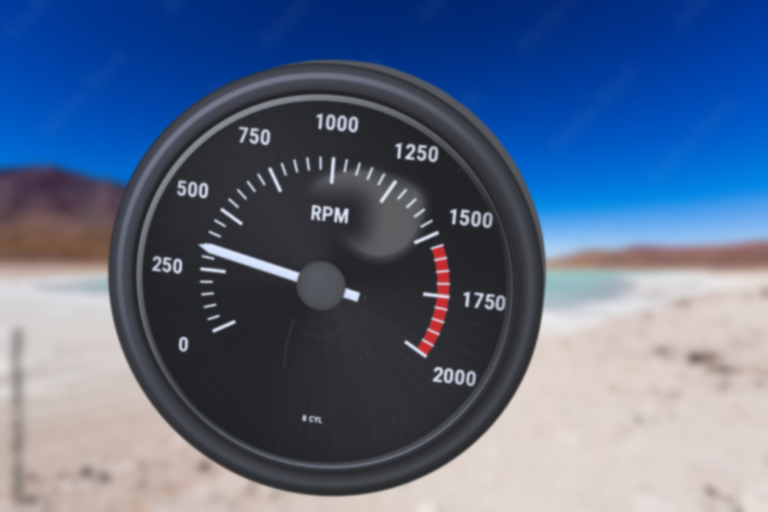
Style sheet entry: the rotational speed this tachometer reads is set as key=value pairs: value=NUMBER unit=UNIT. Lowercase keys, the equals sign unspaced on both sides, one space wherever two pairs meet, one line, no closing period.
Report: value=350 unit=rpm
